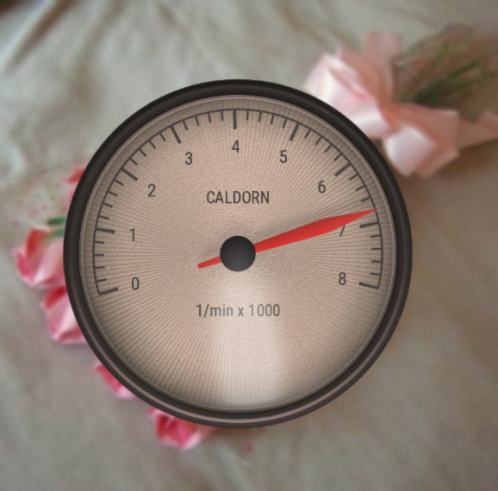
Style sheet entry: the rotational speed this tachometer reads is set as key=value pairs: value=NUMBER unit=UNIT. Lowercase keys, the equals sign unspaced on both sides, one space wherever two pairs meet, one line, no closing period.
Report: value=6800 unit=rpm
